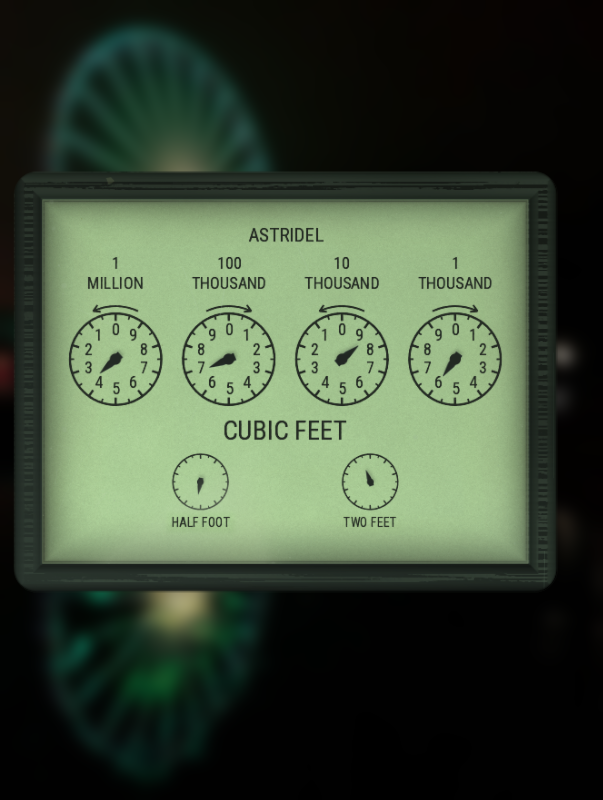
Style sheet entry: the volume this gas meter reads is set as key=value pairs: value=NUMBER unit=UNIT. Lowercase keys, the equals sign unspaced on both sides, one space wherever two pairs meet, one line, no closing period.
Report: value=368600 unit=ft³
